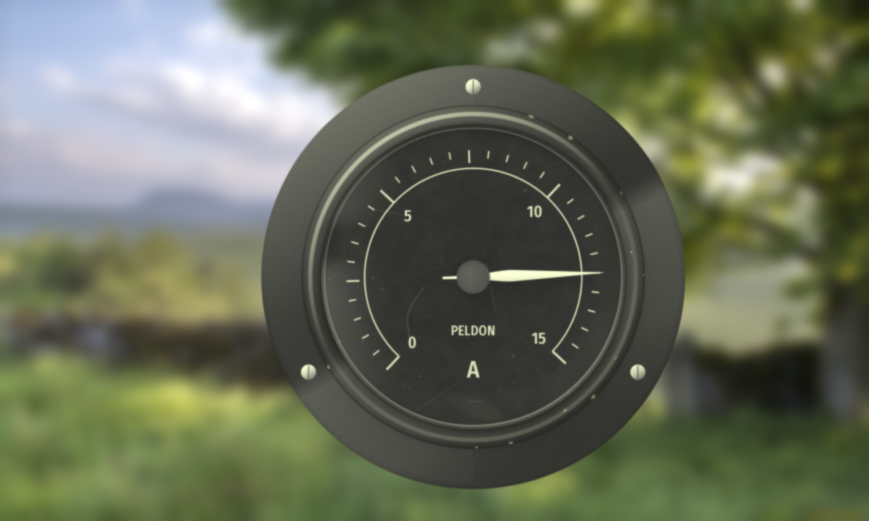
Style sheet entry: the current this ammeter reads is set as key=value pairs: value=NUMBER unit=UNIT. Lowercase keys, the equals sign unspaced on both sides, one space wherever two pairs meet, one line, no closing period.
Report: value=12.5 unit=A
